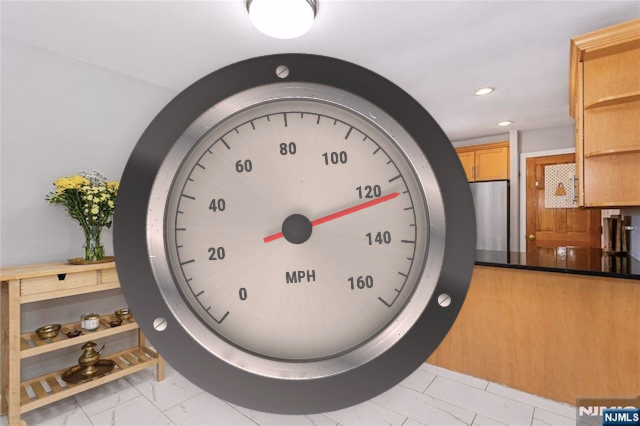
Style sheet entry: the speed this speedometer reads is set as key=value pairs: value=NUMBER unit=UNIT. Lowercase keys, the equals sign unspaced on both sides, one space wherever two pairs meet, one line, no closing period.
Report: value=125 unit=mph
